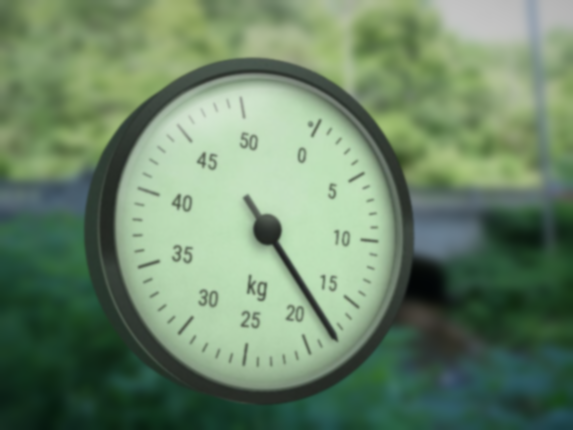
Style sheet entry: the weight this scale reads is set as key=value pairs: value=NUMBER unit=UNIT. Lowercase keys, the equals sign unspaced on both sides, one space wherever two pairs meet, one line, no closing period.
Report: value=18 unit=kg
